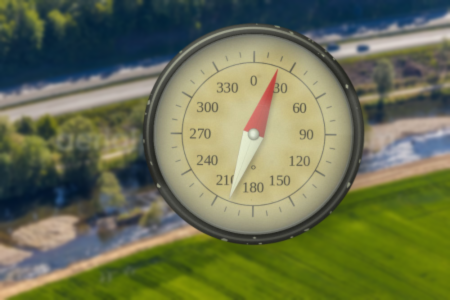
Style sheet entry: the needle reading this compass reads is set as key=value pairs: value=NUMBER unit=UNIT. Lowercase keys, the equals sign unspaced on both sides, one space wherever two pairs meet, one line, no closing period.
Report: value=20 unit=°
